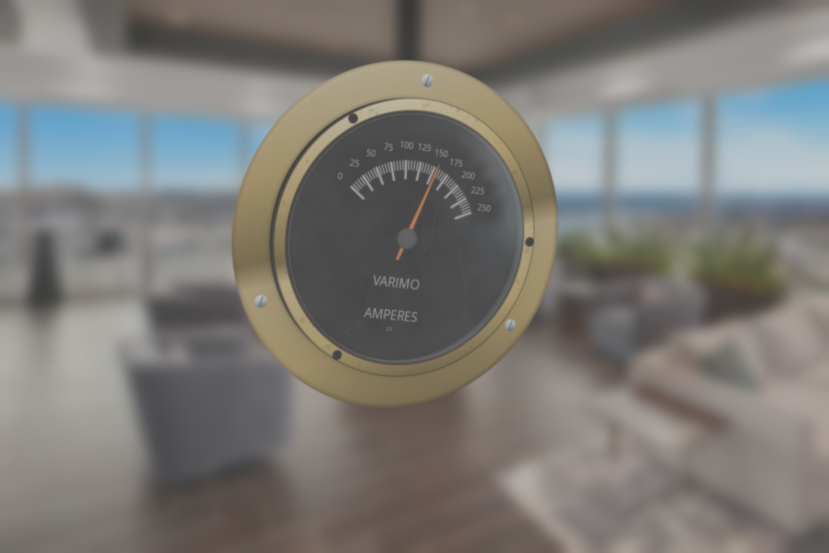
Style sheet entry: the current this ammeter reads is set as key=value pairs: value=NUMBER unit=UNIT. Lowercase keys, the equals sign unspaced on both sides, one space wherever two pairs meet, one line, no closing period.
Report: value=150 unit=A
